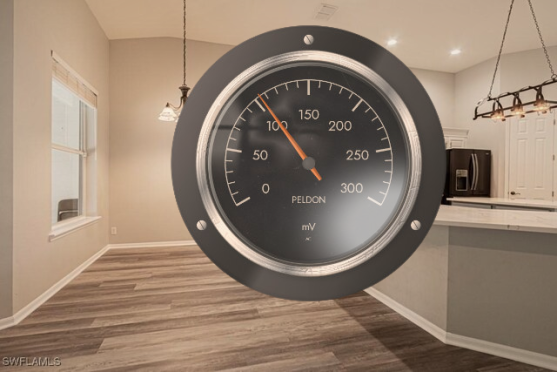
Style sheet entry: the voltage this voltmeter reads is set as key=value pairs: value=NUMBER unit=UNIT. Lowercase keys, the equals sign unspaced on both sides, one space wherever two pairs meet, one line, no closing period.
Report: value=105 unit=mV
